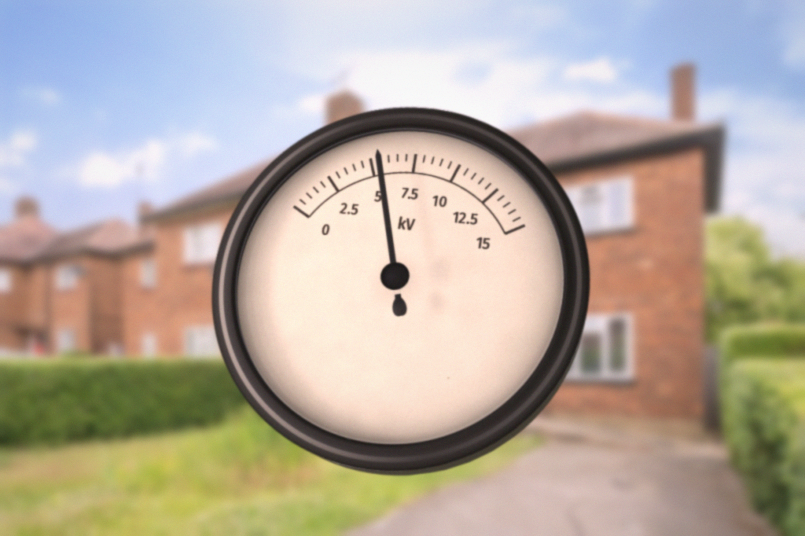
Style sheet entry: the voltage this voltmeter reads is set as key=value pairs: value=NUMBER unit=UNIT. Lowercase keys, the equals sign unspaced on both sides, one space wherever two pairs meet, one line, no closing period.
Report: value=5.5 unit=kV
